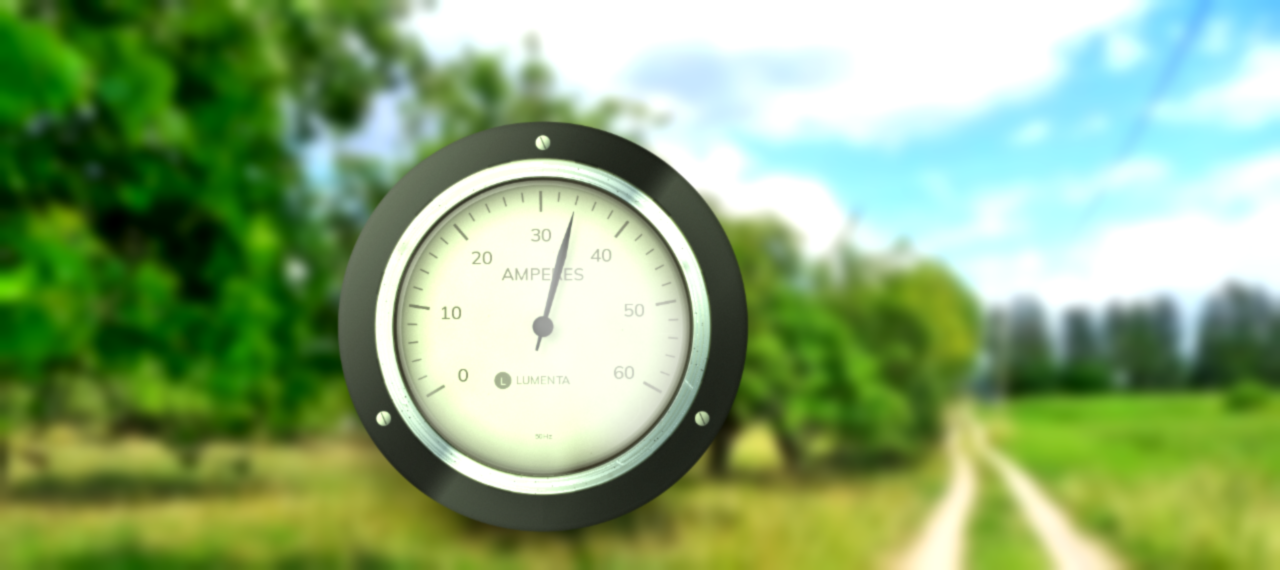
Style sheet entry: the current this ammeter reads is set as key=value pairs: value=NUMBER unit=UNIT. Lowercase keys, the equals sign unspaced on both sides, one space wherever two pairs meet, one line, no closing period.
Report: value=34 unit=A
